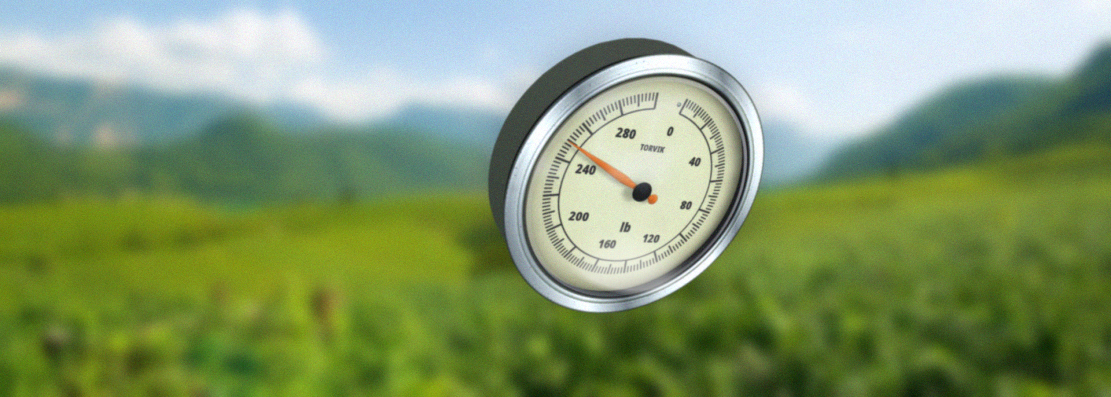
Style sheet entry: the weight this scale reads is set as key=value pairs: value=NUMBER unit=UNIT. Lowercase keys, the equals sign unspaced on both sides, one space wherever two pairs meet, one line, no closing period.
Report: value=250 unit=lb
